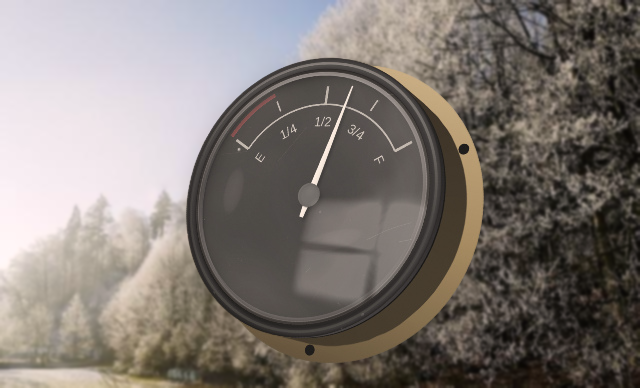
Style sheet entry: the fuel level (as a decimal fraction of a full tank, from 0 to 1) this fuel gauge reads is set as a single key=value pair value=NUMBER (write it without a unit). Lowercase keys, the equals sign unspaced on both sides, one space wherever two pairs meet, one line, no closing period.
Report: value=0.625
